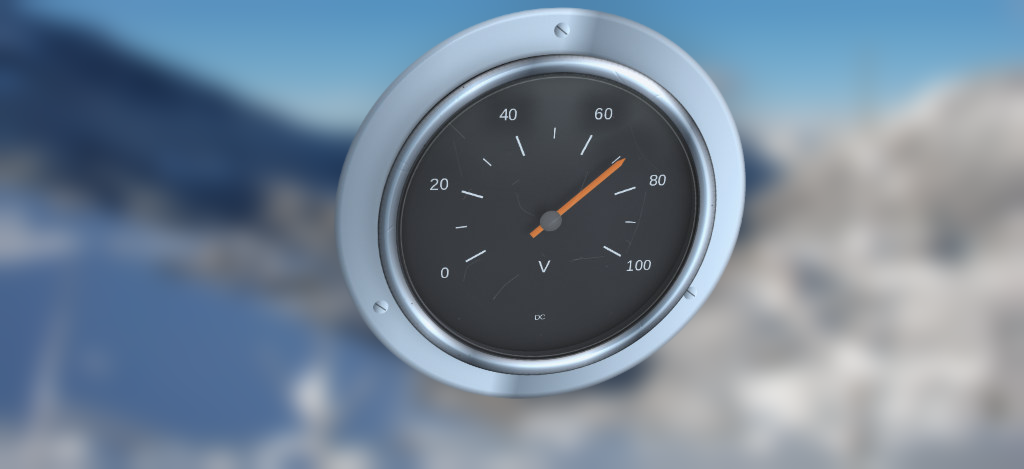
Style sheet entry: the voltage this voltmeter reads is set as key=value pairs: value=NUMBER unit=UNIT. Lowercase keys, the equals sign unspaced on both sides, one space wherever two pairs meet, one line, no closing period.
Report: value=70 unit=V
